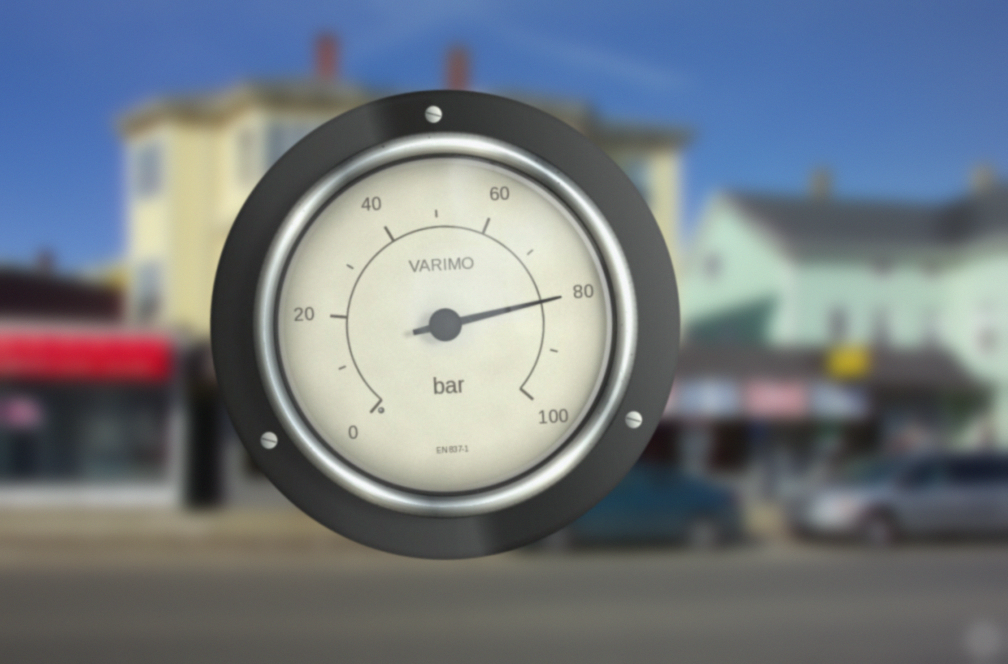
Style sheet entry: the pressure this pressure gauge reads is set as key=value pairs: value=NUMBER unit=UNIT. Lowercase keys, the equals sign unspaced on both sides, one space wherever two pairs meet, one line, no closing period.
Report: value=80 unit=bar
